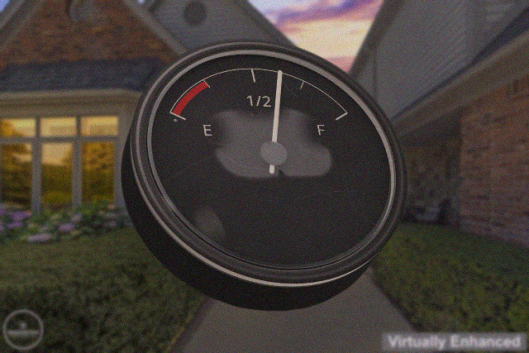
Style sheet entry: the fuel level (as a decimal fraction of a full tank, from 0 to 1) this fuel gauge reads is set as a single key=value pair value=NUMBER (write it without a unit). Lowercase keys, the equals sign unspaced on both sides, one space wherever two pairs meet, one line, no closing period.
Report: value=0.625
